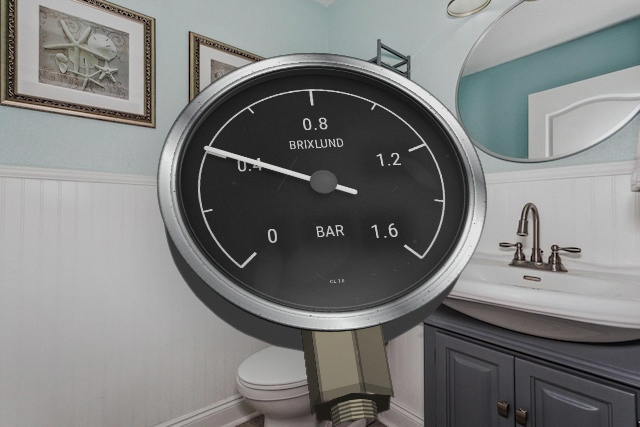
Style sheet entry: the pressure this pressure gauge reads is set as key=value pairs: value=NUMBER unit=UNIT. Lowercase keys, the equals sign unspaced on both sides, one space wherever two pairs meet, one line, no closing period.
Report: value=0.4 unit=bar
